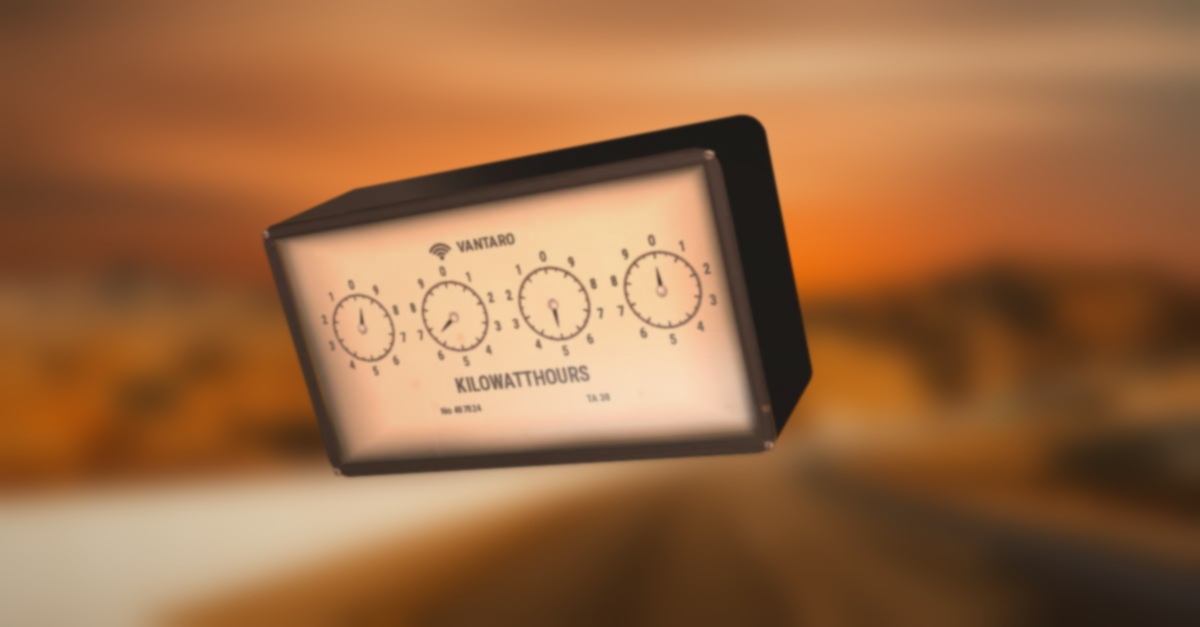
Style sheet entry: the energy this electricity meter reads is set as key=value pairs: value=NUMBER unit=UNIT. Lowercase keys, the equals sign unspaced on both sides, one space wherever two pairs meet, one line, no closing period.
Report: value=9650 unit=kWh
